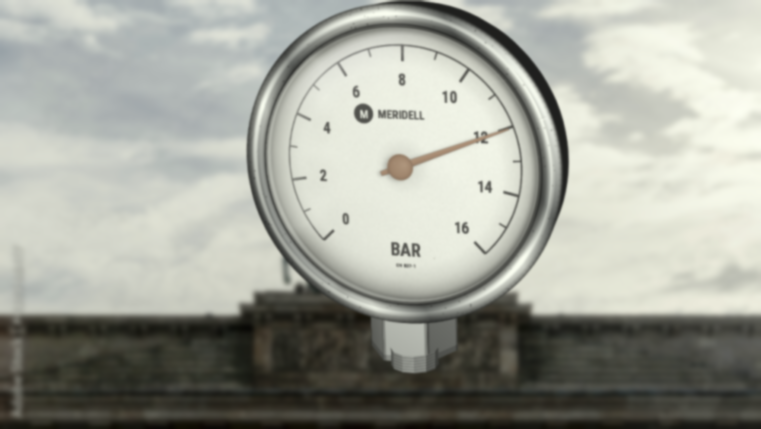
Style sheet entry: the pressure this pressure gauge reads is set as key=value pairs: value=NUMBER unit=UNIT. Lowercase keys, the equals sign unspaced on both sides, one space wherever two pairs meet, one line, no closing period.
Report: value=12 unit=bar
